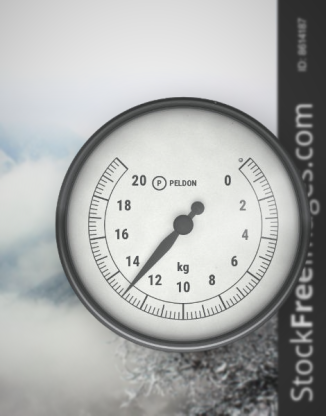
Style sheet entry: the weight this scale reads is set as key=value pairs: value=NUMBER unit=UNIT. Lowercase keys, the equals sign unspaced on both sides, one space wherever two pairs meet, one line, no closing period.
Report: value=13 unit=kg
